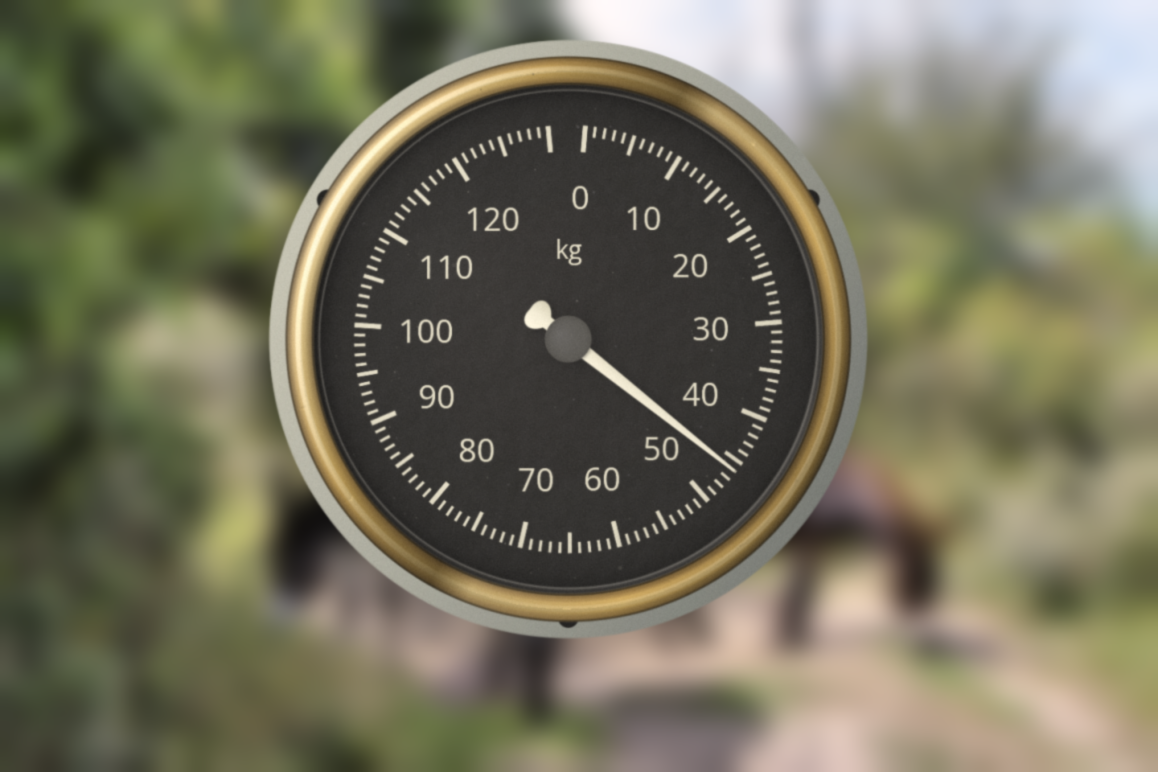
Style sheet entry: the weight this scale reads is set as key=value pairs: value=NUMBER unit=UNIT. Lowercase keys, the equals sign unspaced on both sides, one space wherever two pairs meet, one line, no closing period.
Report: value=46 unit=kg
